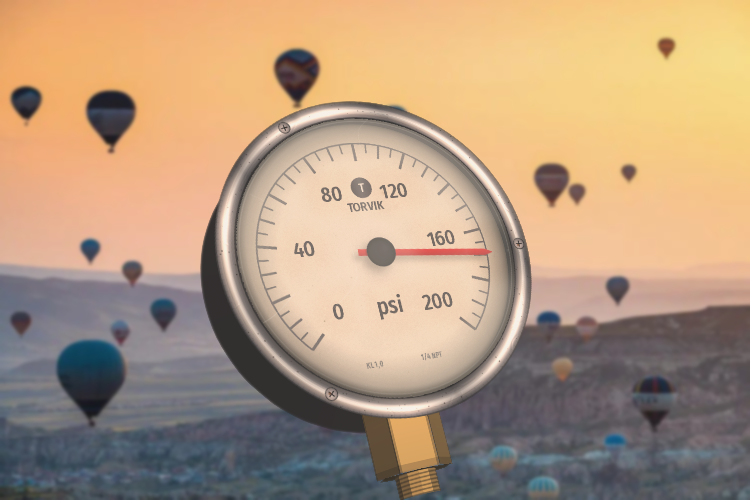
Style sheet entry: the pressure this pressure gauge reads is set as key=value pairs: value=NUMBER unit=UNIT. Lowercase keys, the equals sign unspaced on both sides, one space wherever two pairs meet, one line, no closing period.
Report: value=170 unit=psi
